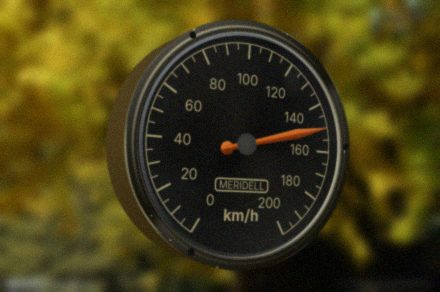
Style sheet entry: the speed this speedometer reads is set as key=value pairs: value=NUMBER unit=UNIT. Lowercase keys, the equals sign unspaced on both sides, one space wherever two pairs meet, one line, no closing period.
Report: value=150 unit=km/h
